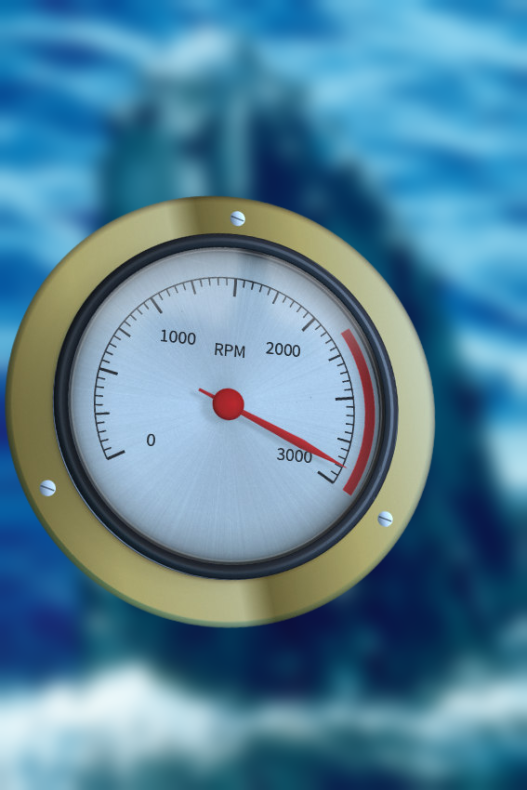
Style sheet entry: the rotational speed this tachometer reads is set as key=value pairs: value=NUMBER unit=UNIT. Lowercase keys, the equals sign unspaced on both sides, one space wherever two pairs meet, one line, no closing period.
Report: value=2900 unit=rpm
